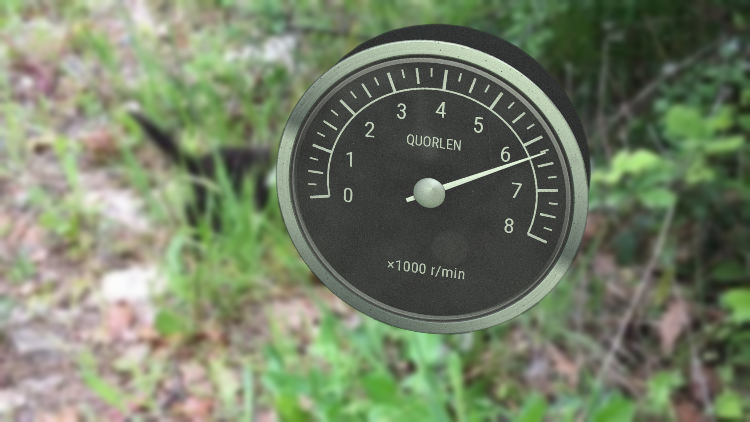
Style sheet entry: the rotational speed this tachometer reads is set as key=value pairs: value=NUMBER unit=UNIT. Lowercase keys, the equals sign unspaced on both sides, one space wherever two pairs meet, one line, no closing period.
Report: value=6250 unit=rpm
